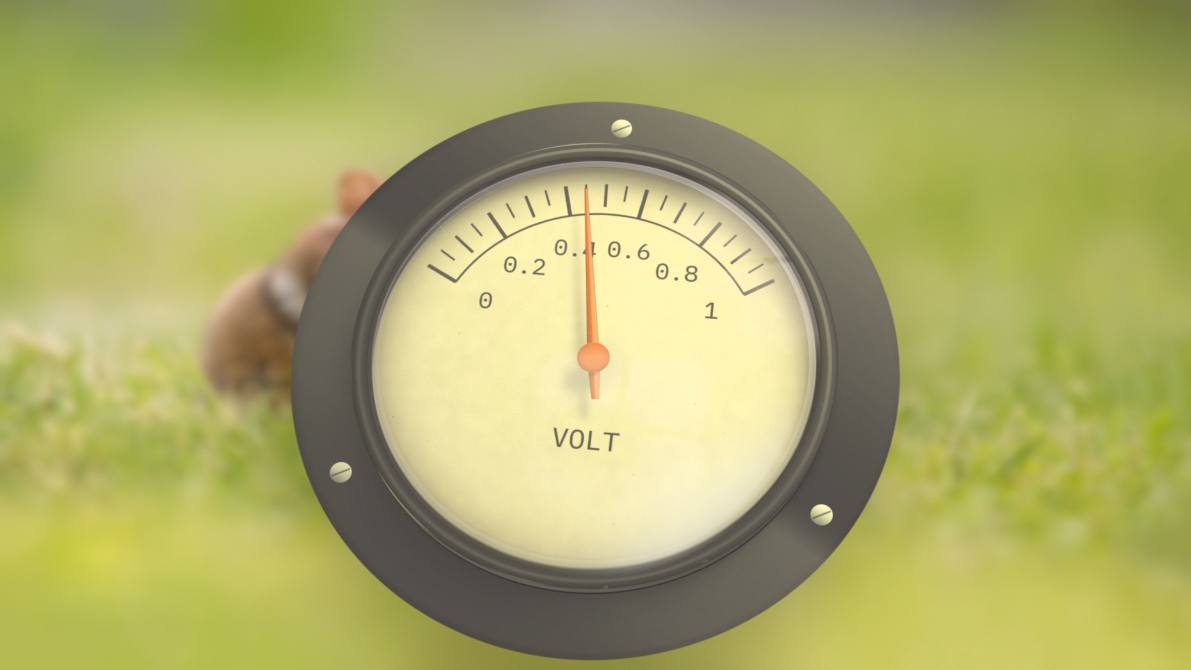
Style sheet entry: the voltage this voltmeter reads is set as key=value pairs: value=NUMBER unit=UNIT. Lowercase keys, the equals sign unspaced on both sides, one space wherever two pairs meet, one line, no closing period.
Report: value=0.45 unit=V
